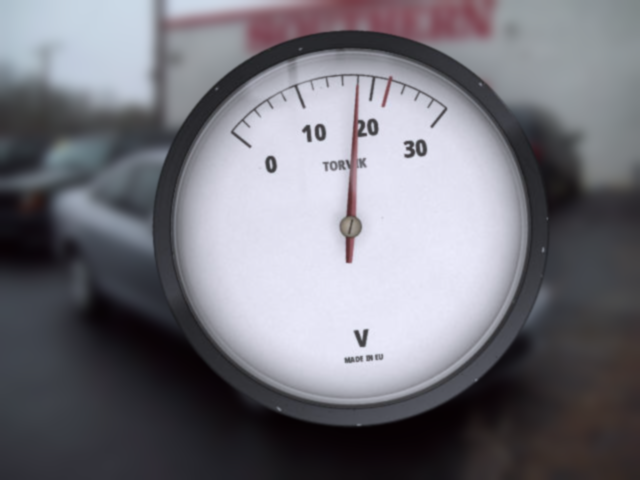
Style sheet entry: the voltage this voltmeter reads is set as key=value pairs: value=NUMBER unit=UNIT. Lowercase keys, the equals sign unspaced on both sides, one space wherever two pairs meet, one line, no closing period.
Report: value=18 unit=V
